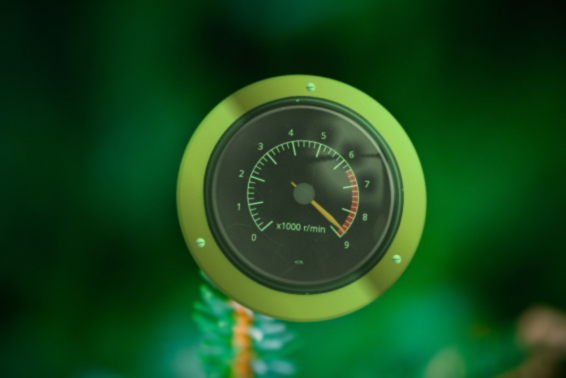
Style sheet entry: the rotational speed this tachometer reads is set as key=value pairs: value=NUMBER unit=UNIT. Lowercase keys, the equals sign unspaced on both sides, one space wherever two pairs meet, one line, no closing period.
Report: value=8800 unit=rpm
